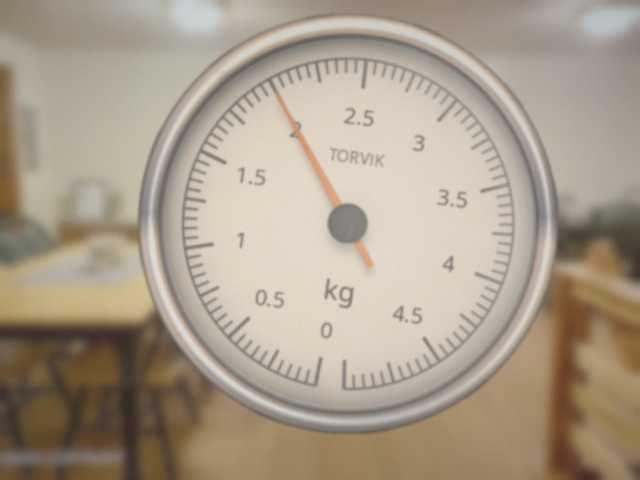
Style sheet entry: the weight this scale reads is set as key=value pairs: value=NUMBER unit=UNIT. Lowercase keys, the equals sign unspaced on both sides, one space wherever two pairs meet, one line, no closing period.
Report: value=2 unit=kg
